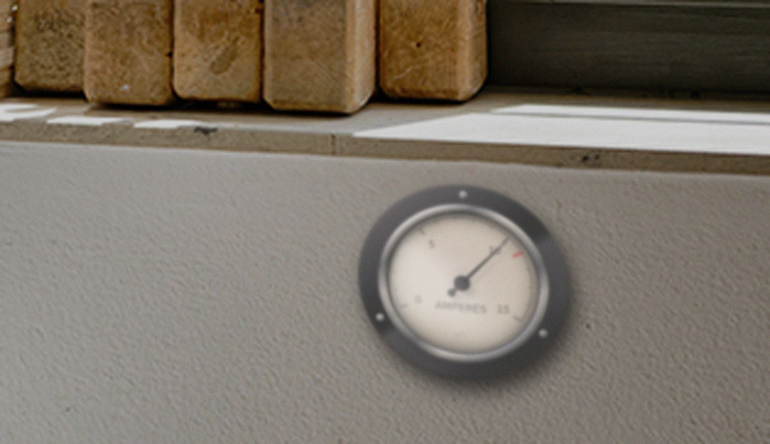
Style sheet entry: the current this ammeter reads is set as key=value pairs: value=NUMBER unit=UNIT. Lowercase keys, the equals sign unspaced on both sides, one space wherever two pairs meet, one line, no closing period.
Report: value=10 unit=A
